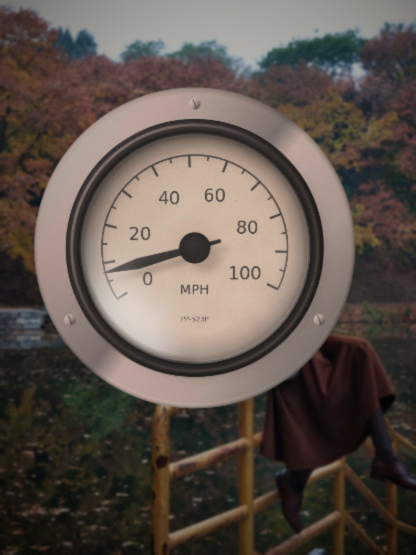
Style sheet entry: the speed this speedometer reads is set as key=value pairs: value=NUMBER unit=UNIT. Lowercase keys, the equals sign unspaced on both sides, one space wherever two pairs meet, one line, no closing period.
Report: value=7.5 unit=mph
